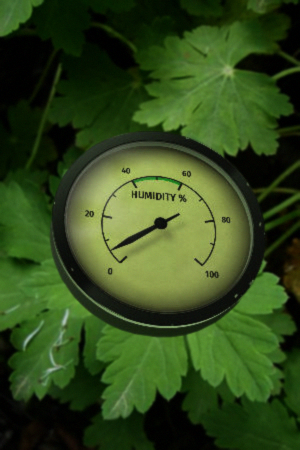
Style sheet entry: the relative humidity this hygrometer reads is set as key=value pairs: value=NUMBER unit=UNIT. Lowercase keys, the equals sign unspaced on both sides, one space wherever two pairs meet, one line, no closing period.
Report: value=5 unit=%
